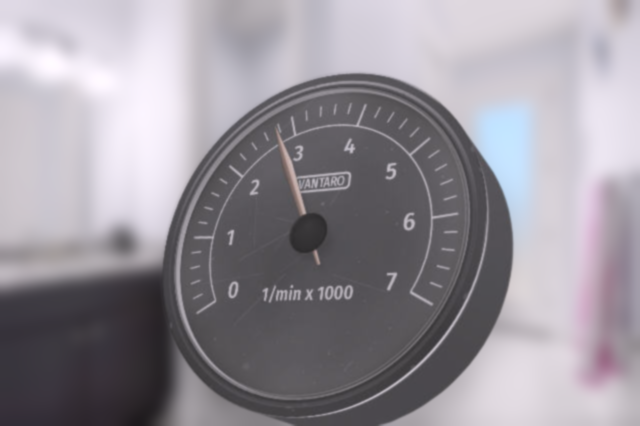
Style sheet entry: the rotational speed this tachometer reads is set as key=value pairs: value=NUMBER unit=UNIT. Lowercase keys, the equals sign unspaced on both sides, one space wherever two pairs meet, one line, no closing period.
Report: value=2800 unit=rpm
